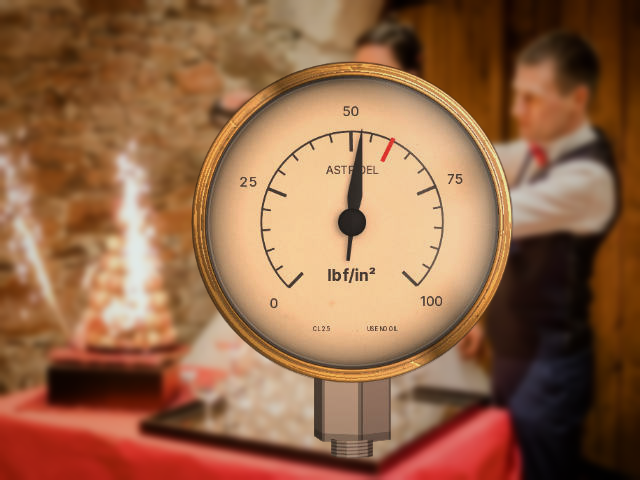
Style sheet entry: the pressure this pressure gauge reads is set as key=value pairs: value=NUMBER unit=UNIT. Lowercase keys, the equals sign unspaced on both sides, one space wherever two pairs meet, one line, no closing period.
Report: value=52.5 unit=psi
